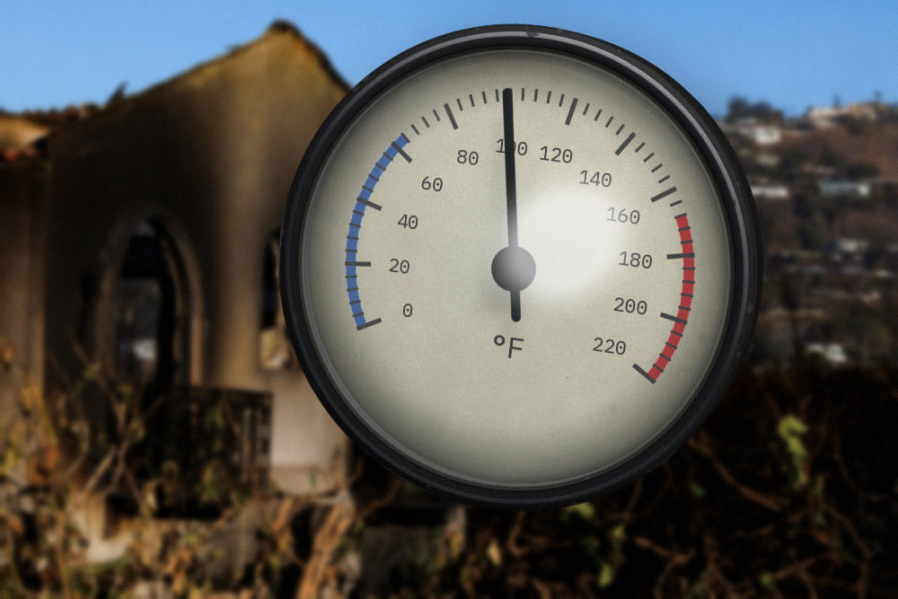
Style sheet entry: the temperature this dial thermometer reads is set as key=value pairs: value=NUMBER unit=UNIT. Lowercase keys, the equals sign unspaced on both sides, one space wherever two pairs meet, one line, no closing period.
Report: value=100 unit=°F
